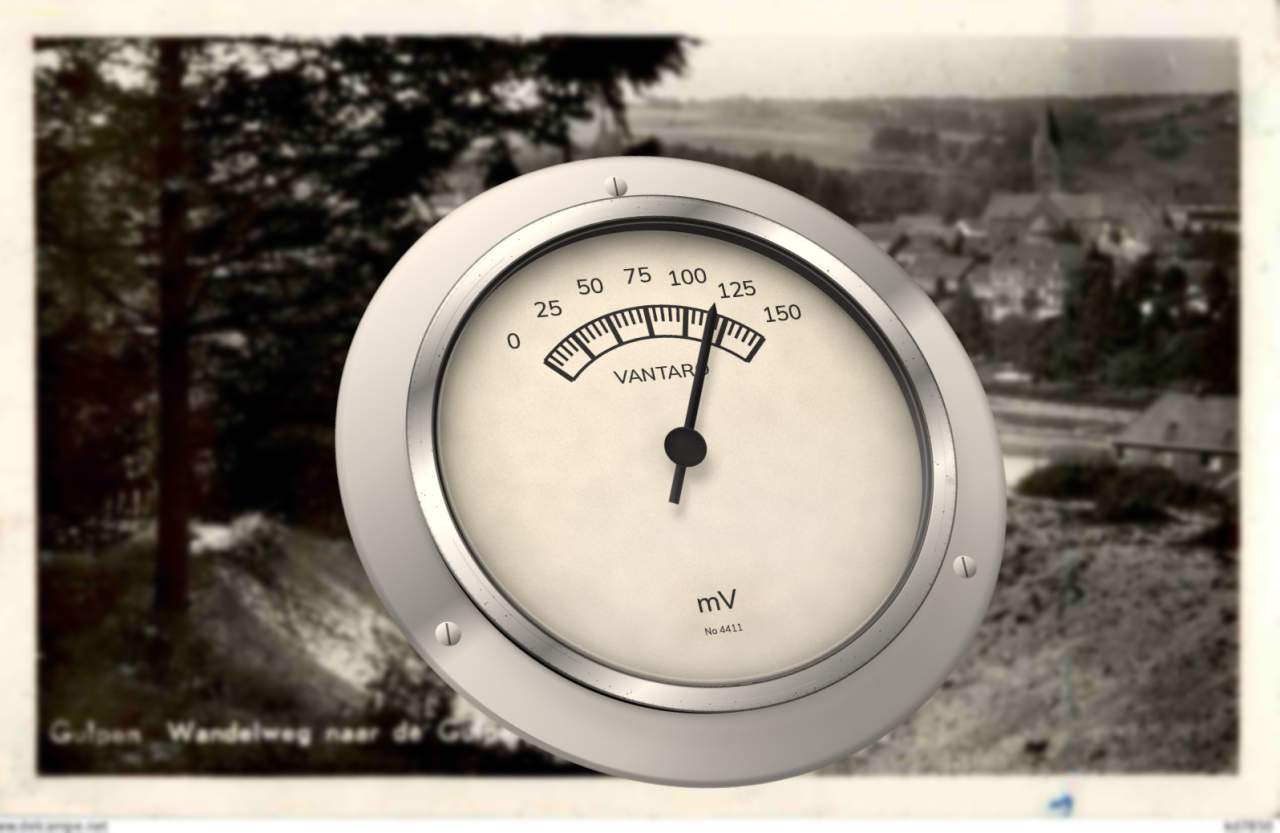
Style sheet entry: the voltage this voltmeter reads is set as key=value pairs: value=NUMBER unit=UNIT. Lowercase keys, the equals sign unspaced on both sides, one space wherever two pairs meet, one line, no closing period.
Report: value=115 unit=mV
